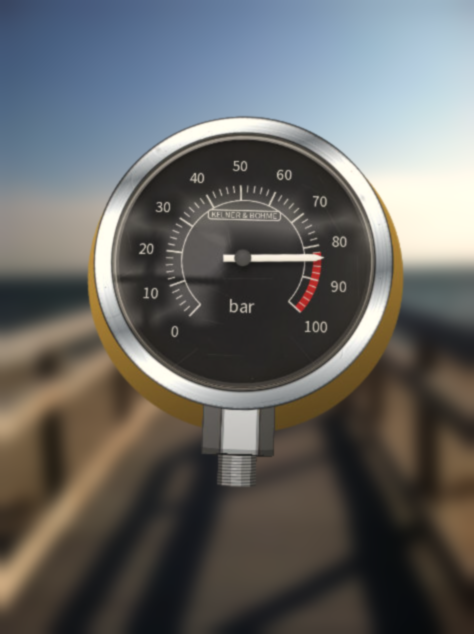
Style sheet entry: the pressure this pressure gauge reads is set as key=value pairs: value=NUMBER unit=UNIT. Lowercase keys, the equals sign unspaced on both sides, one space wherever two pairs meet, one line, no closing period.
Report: value=84 unit=bar
